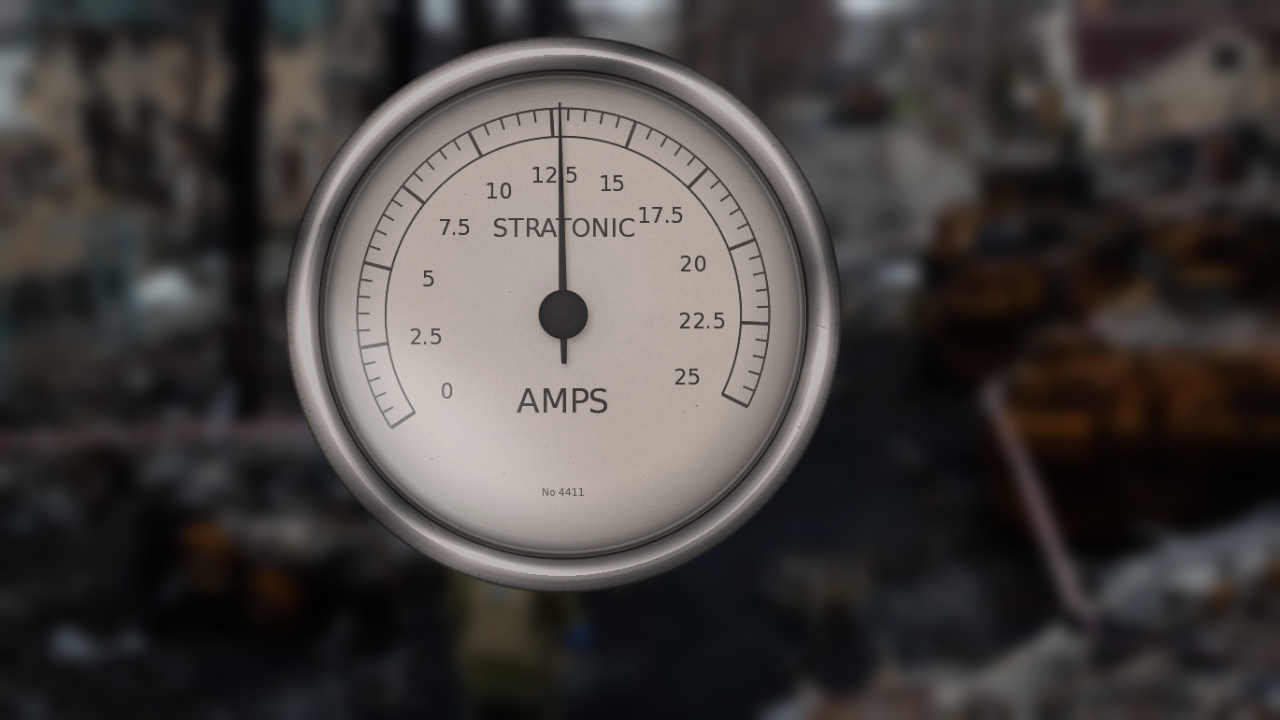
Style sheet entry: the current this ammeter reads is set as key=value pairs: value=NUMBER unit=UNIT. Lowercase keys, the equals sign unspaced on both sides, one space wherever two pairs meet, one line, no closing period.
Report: value=12.75 unit=A
